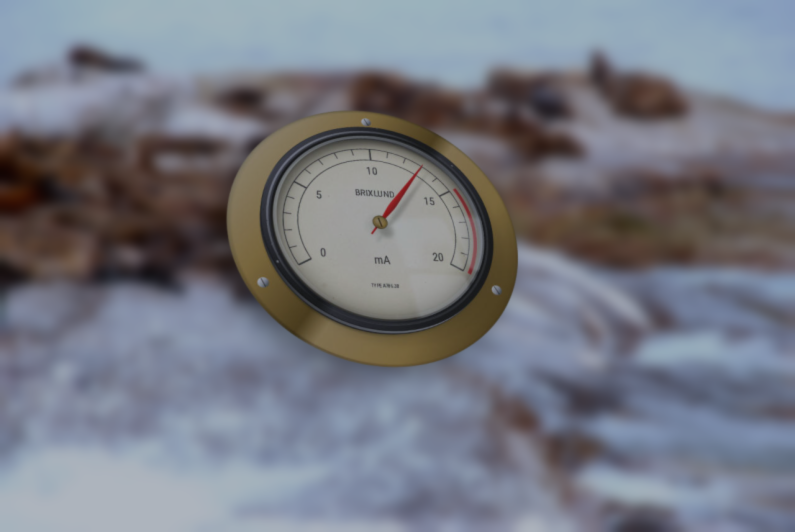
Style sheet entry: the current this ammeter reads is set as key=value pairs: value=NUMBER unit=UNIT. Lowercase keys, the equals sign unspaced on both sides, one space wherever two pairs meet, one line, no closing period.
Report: value=13 unit=mA
